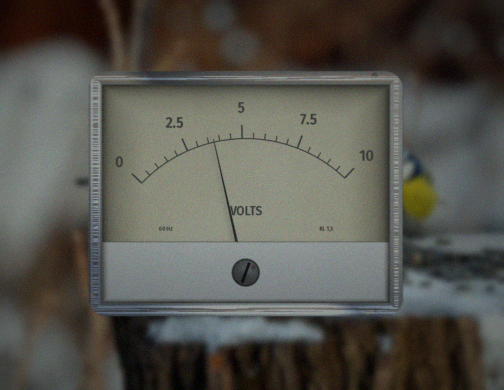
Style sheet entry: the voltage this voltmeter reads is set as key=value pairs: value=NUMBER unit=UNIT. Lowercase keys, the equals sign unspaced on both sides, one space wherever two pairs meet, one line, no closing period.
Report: value=3.75 unit=V
